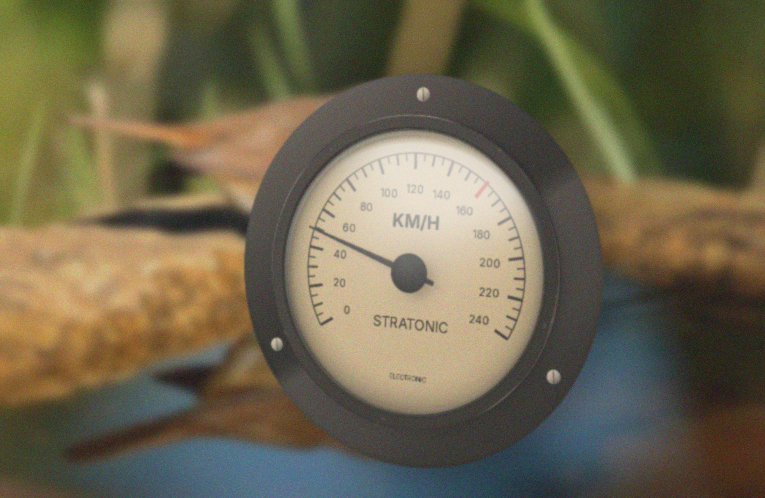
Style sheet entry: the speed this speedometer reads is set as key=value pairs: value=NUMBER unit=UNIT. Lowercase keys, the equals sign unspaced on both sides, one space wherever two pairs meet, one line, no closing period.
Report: value=50 unit=km/h
